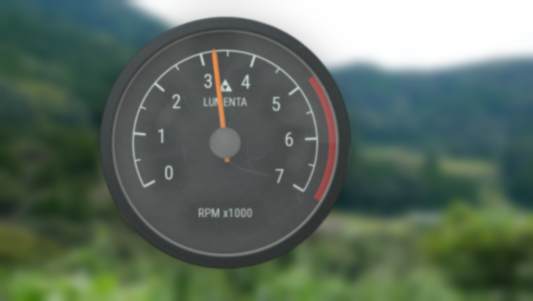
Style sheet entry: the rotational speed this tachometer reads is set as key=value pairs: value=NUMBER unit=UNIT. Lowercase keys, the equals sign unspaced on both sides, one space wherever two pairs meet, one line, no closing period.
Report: value=3250 unit=rpm
